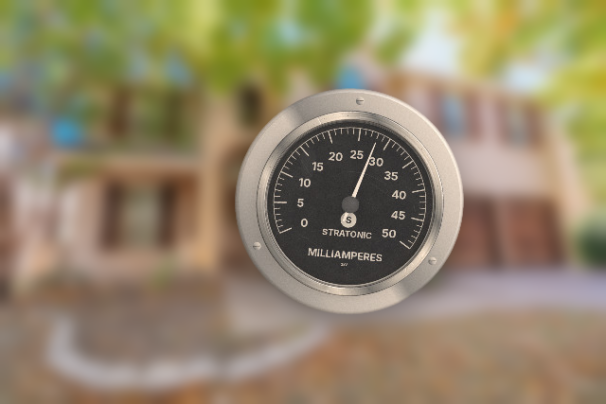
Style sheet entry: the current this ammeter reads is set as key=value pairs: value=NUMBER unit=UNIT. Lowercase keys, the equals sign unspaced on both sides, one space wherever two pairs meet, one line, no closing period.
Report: value=28 unit=mA
